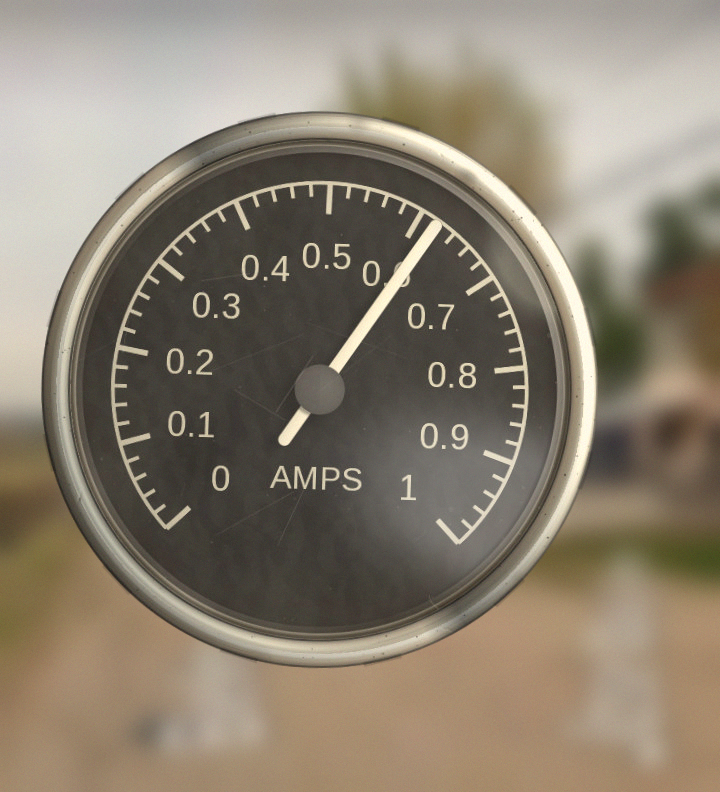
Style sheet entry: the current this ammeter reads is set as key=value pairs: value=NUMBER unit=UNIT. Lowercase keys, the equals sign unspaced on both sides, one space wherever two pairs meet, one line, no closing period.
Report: value=0.62 unit=A
